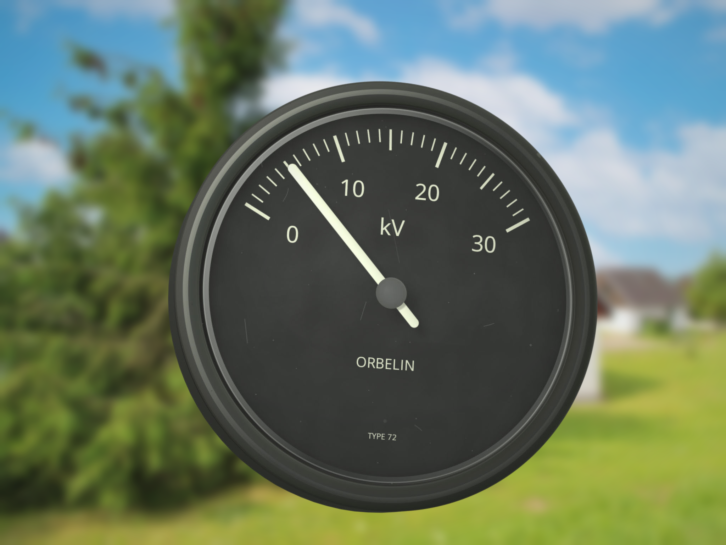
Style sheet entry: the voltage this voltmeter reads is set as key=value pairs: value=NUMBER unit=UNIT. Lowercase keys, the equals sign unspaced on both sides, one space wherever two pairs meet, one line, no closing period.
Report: value=5 unit=kV
